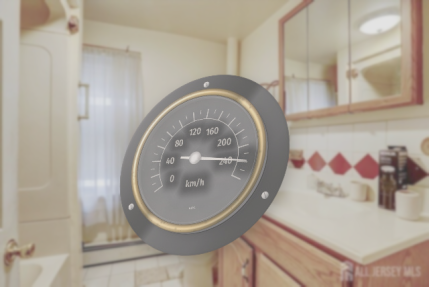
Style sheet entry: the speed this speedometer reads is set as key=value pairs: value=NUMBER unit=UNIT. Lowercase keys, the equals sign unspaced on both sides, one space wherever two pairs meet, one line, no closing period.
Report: value=240 unit=km/h
